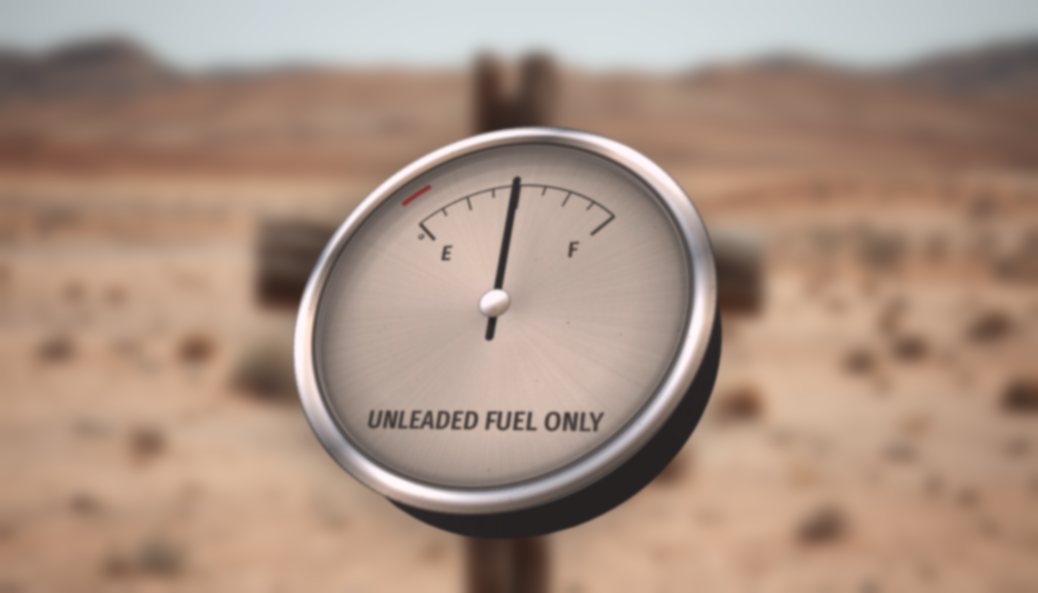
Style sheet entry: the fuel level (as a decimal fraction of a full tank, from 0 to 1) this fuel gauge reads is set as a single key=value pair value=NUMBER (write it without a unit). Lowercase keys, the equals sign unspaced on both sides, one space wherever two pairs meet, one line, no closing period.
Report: value=0.5
